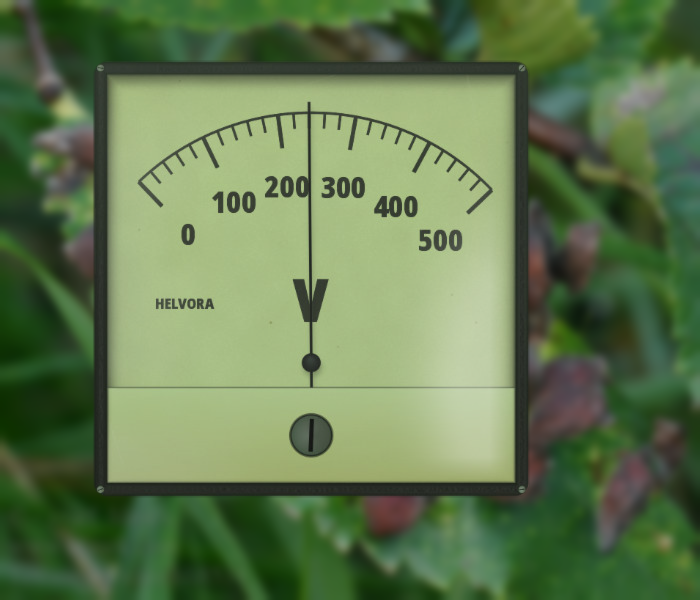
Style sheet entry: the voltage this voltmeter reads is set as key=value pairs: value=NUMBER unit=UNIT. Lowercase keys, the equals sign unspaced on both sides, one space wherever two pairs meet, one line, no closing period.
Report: value=240 unit=V
